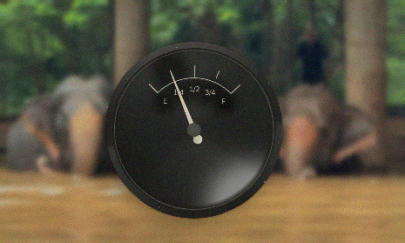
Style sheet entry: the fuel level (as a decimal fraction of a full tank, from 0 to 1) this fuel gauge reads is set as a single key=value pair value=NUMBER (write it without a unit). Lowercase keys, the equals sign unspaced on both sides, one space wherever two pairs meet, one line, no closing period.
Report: value=0.25
